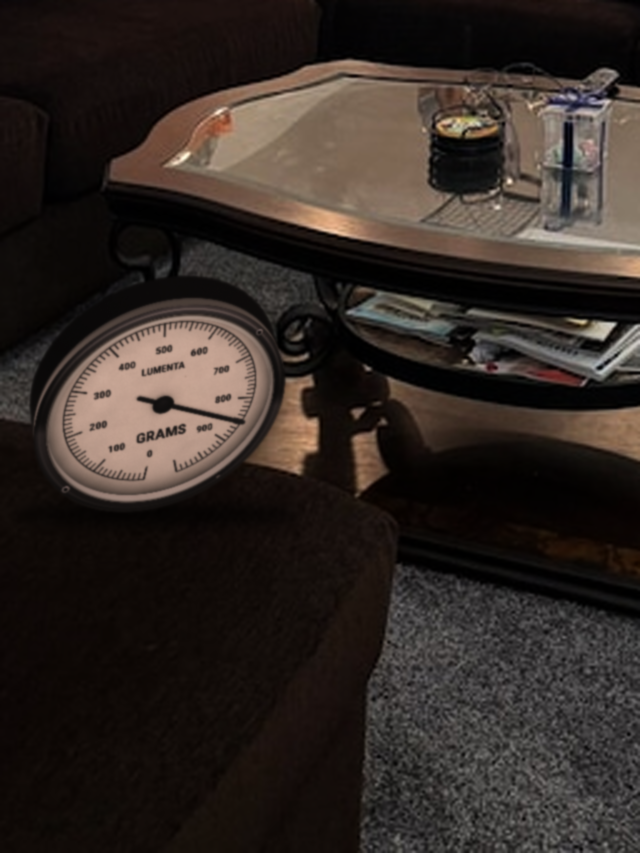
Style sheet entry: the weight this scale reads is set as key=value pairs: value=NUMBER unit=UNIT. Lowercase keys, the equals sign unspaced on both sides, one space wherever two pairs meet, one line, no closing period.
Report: value=850 unit=g
